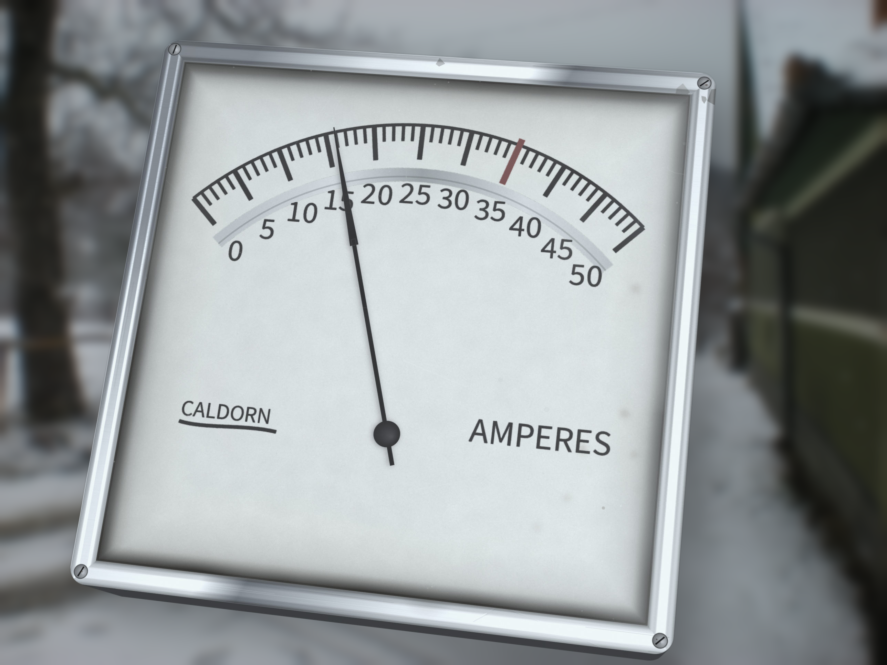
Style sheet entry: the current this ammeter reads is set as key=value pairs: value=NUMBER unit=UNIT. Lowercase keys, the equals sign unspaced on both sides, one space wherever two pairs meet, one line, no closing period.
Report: value=16 unit=A
